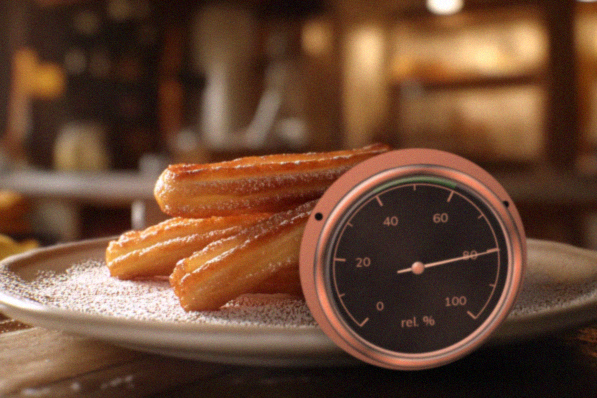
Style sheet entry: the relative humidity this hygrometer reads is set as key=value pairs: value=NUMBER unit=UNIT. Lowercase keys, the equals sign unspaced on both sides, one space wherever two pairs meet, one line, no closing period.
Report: value=80 unit=%
